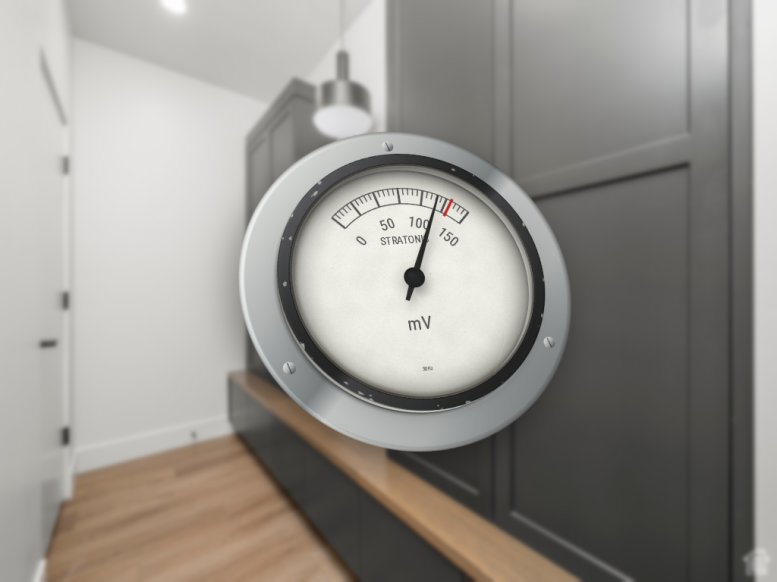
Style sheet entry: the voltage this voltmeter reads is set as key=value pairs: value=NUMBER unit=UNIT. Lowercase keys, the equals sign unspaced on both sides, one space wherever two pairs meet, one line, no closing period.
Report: value=115 unit=mV
